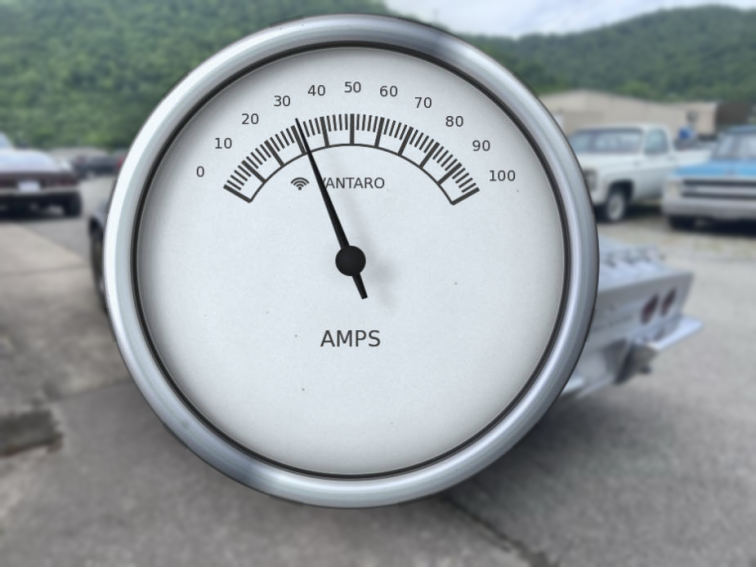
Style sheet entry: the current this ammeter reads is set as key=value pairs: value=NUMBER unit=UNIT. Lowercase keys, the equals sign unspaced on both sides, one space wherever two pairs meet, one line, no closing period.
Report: value=32 unit=A
